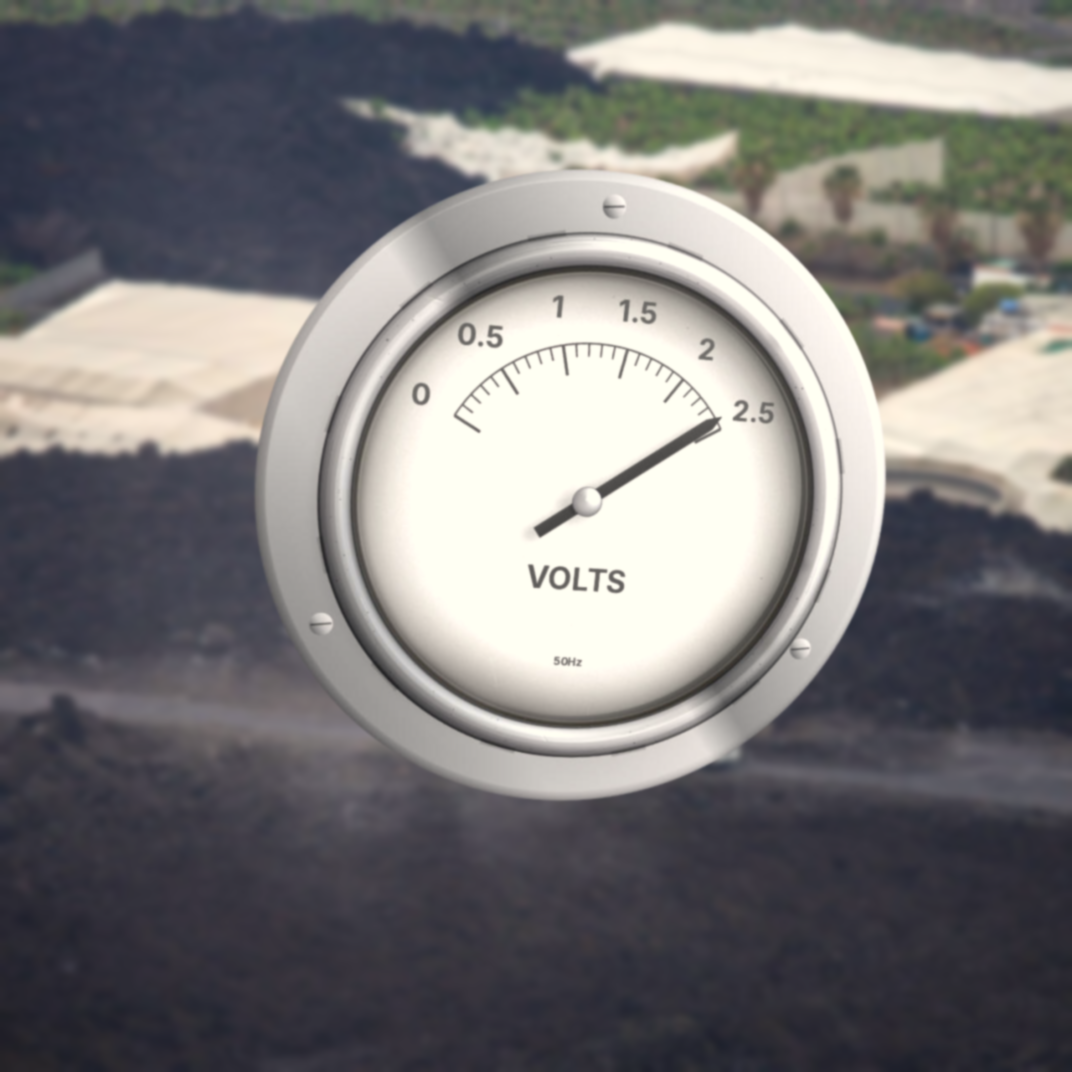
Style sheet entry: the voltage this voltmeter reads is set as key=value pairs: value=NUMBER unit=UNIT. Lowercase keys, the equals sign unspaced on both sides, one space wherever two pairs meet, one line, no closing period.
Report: value=2.4 unit=V
